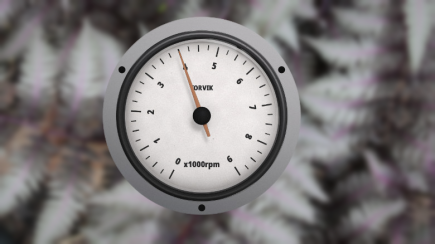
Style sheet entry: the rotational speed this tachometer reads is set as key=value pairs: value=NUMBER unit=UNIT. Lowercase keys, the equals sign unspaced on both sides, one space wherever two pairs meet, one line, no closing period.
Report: value=4000 unit=rpm
